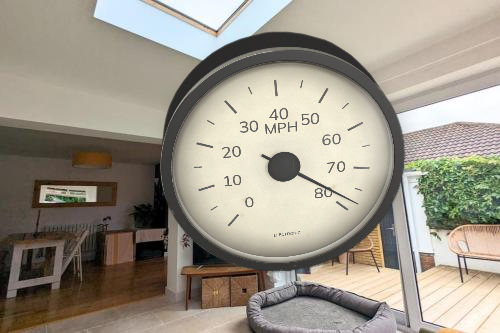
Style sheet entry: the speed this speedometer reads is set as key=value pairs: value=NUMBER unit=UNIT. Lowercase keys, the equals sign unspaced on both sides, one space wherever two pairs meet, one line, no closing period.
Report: value=77.5 unit=mph
